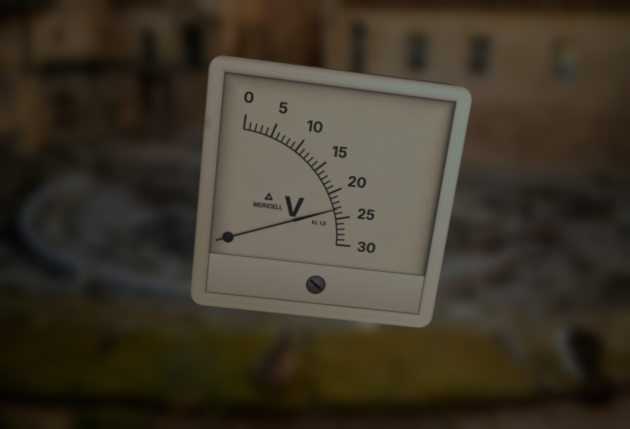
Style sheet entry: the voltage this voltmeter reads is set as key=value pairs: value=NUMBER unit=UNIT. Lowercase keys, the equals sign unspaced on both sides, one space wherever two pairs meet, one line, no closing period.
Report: value=23 unit=V
